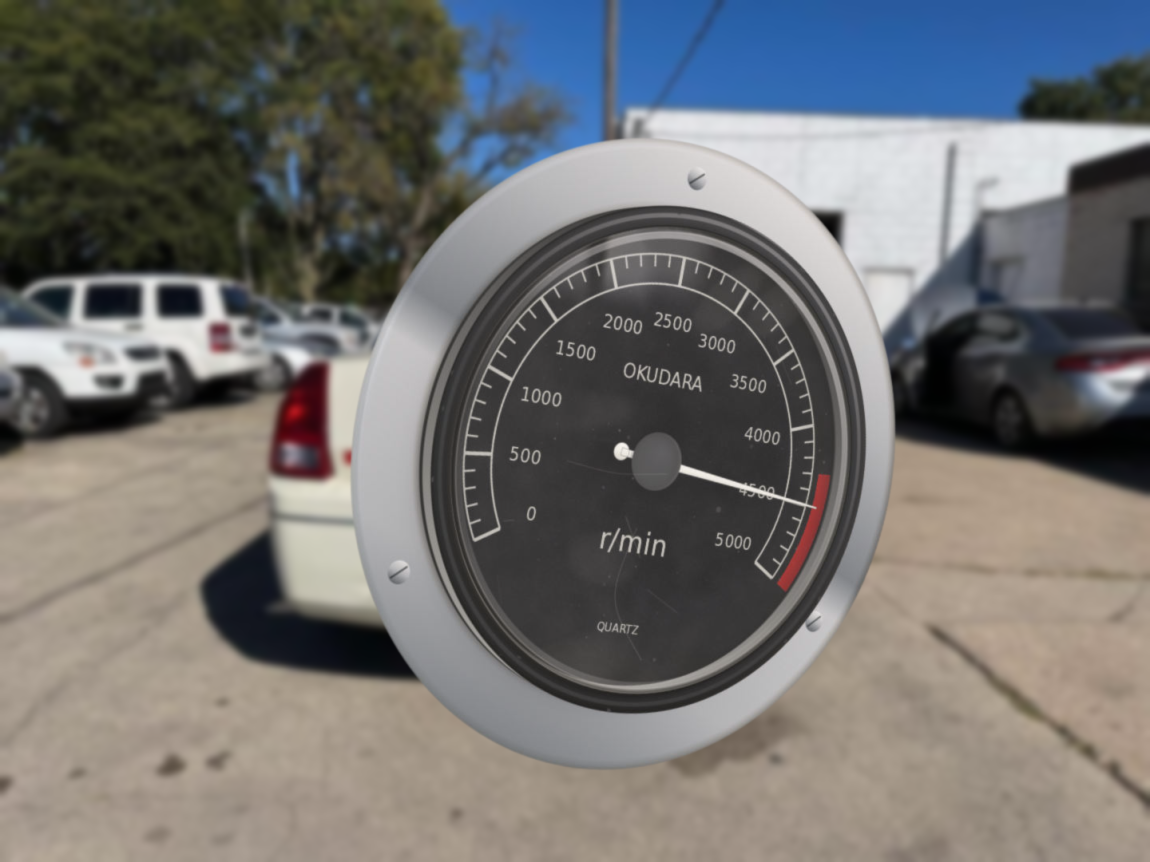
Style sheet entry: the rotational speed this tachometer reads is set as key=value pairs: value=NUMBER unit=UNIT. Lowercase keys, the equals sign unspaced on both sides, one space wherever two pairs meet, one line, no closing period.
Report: value=4500 unit=rpm
